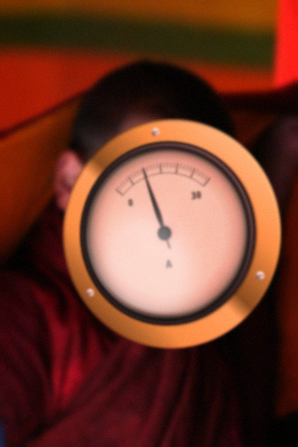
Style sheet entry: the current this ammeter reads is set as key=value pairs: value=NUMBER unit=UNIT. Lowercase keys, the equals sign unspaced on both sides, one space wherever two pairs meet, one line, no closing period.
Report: value=10 unit=A
